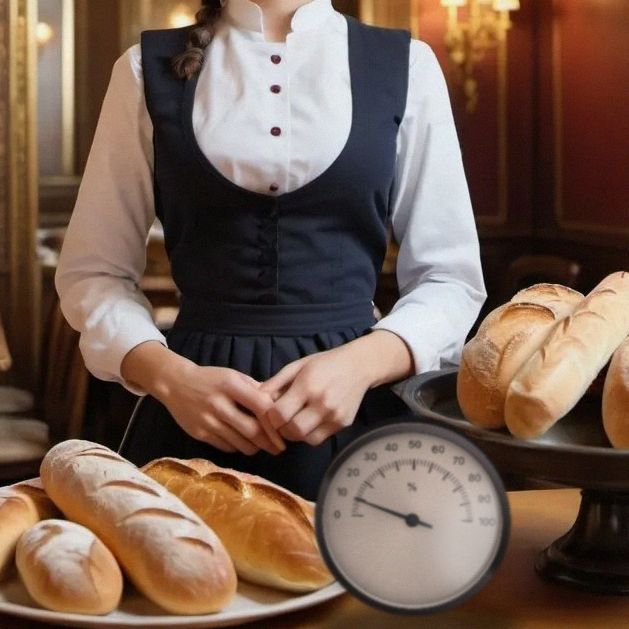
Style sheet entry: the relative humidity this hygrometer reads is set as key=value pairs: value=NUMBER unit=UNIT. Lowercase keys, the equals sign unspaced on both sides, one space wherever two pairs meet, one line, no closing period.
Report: value=10 unit=%
